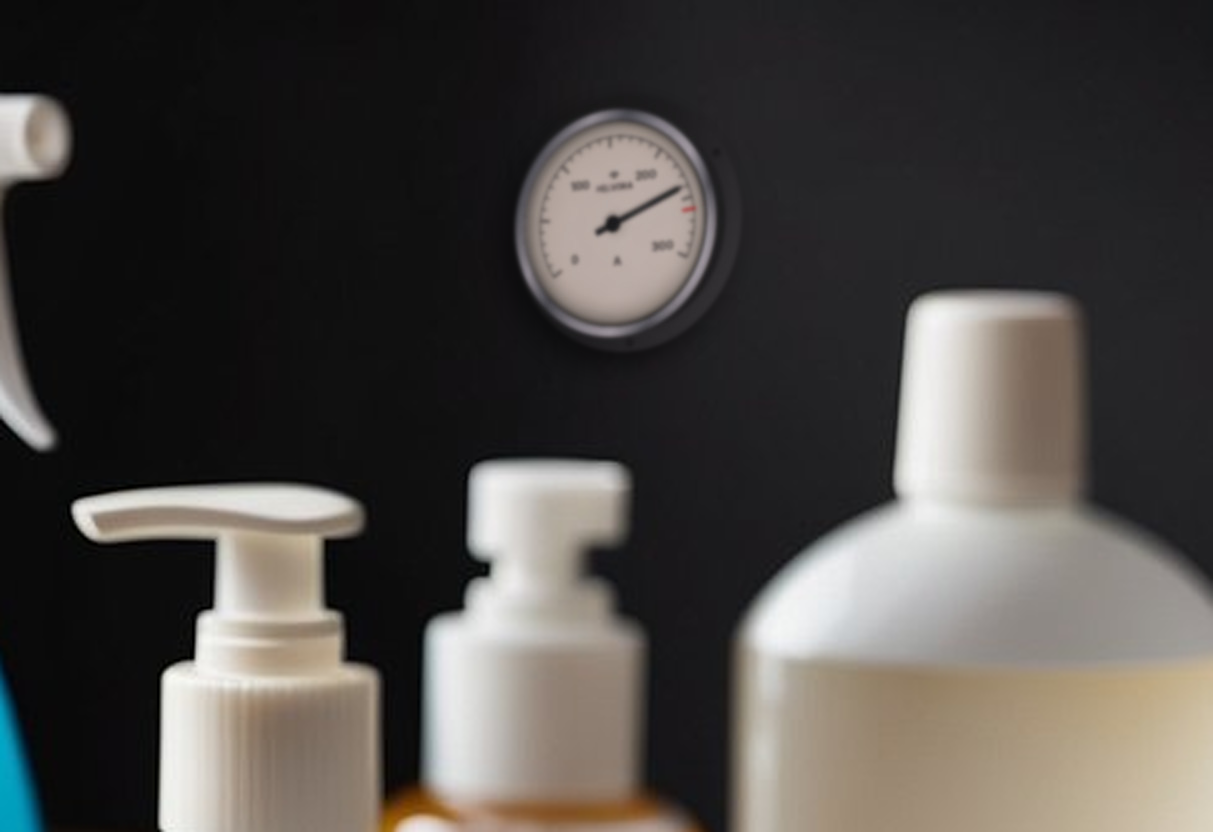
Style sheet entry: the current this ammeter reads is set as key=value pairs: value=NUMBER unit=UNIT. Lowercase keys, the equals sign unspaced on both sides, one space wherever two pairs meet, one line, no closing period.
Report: value=240 unit=A
